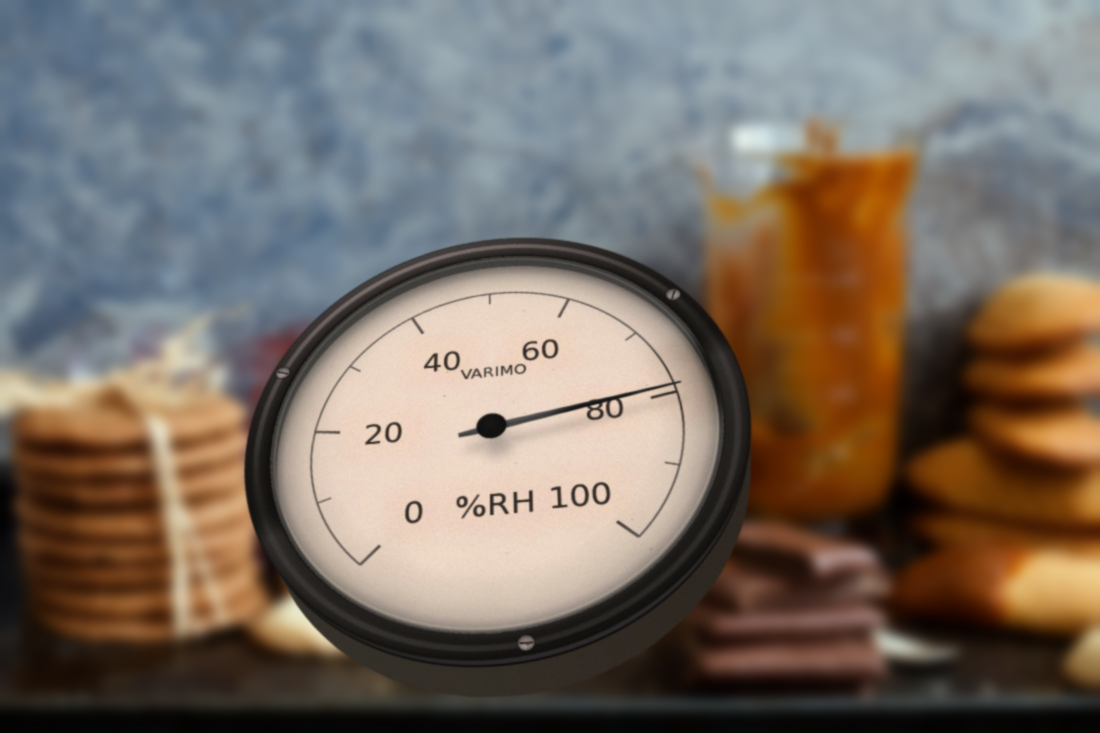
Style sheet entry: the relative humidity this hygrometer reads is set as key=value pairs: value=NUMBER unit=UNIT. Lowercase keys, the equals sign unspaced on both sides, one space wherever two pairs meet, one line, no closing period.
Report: value=80 unit=%
